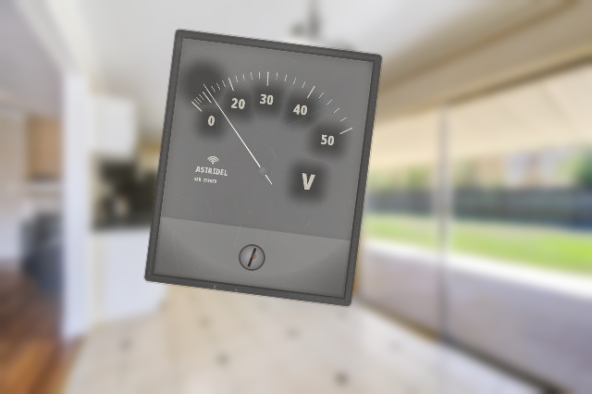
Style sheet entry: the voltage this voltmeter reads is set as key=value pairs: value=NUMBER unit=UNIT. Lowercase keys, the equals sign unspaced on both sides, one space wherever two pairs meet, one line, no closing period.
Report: value=12 unit=V
